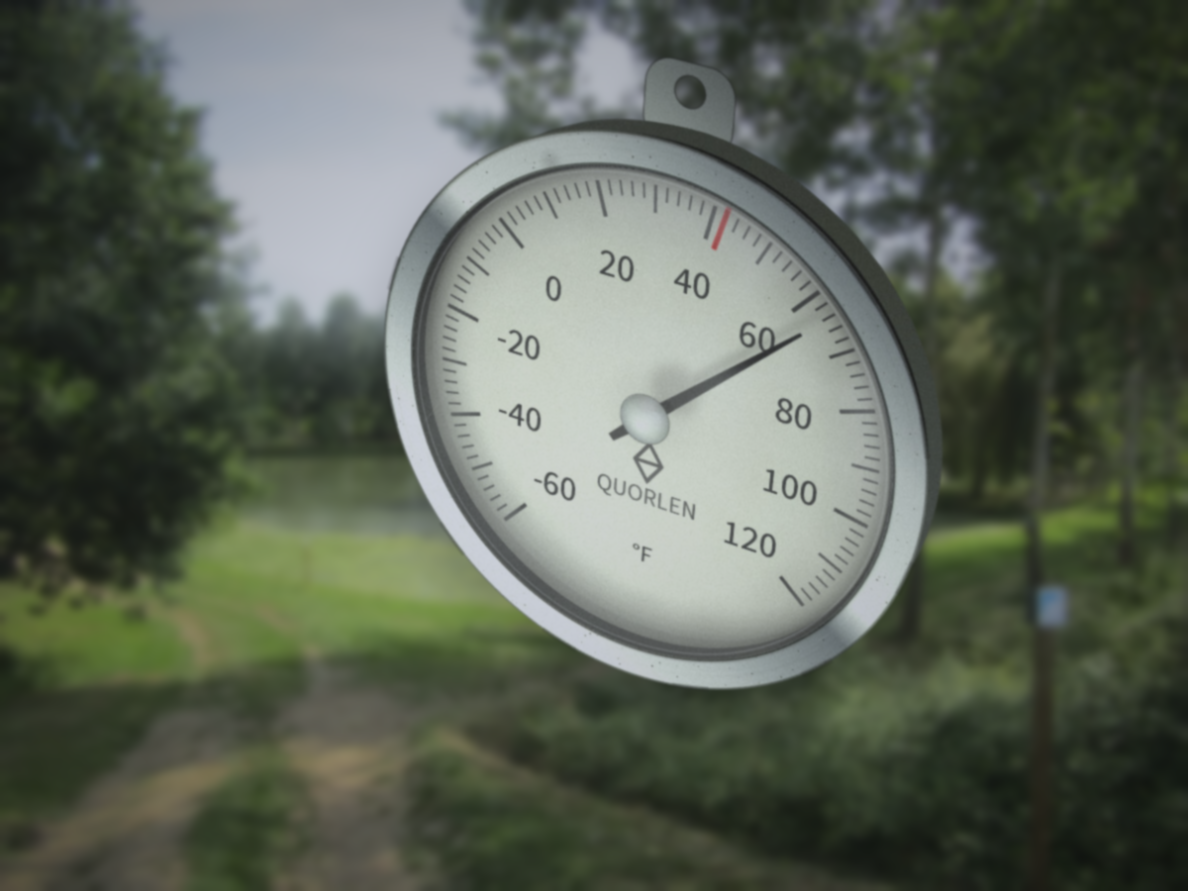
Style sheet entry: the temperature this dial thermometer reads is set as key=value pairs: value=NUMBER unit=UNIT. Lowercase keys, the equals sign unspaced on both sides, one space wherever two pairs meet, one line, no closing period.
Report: value=64 unit=°F
